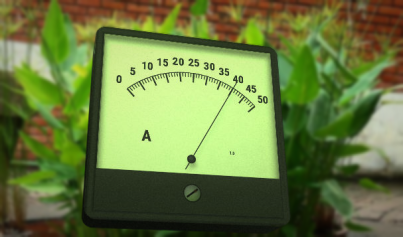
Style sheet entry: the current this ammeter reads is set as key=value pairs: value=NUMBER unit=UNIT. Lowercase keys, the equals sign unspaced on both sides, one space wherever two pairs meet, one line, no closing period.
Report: value=40 unit=A
